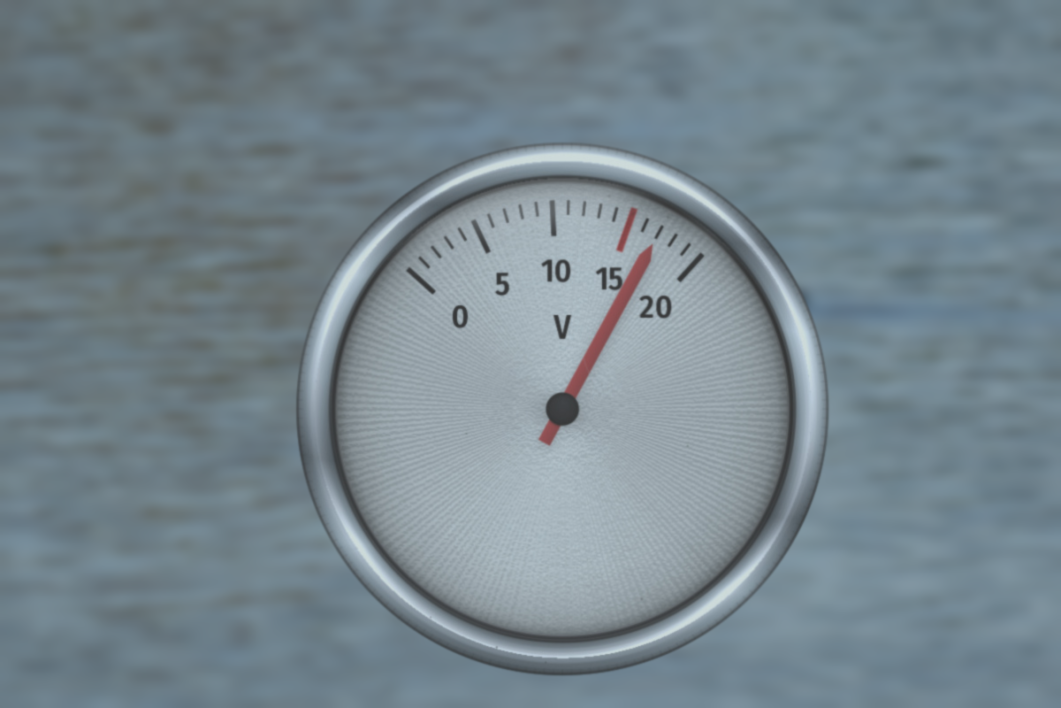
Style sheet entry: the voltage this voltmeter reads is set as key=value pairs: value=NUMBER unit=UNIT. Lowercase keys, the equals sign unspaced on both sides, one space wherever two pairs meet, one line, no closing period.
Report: value=17 unit=V
